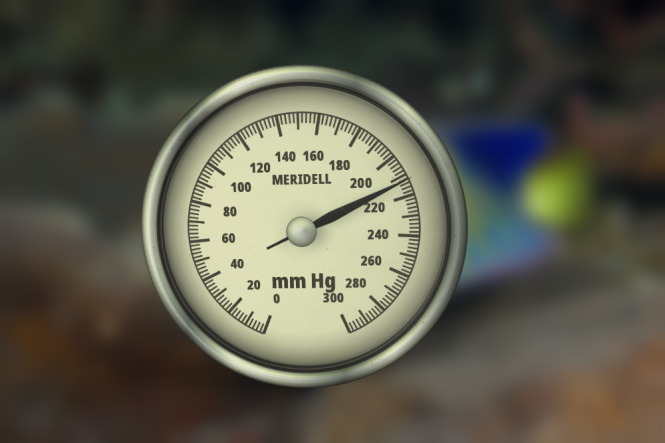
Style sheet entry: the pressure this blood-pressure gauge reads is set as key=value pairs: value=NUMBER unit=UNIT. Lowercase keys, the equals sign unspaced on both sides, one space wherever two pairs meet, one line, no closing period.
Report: value=212 unit=mmHg
